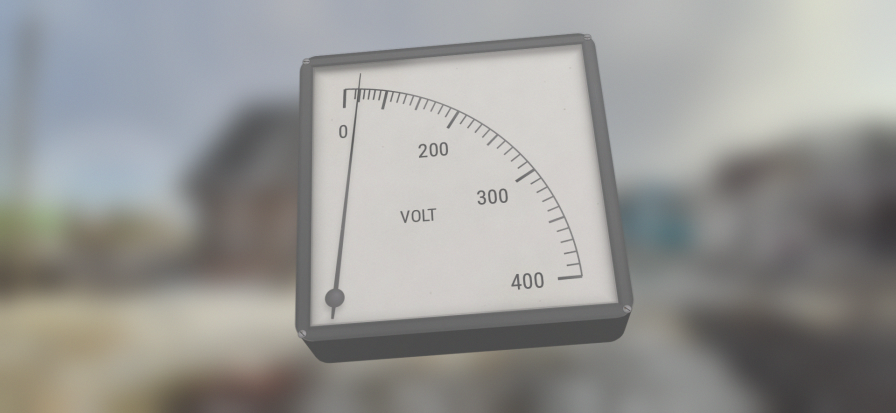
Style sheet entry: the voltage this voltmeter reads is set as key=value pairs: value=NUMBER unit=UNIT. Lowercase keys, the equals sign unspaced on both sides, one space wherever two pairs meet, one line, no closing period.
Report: value=50 unit=V
